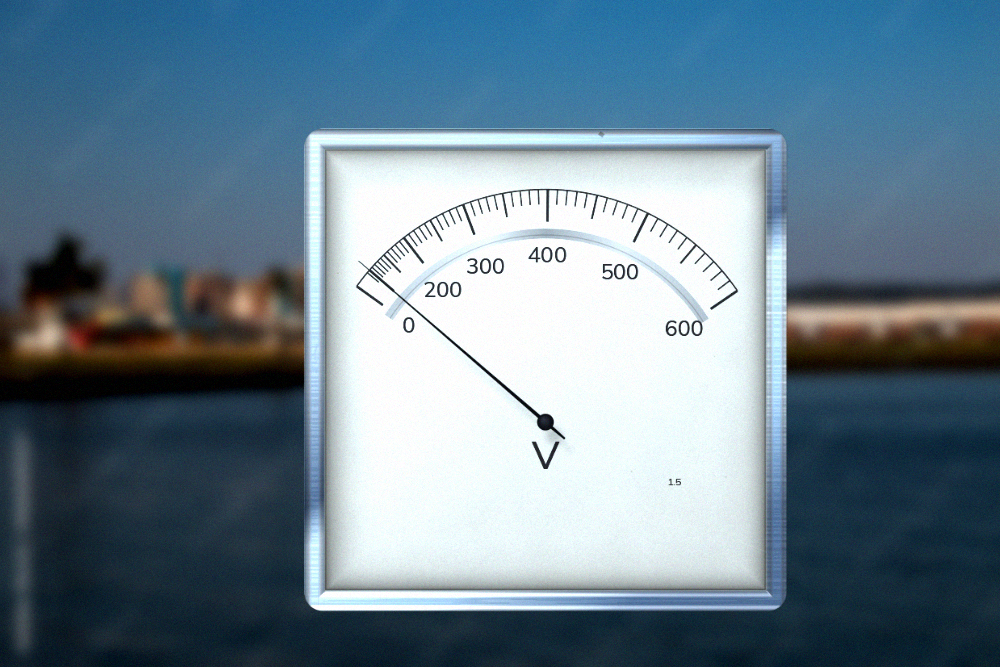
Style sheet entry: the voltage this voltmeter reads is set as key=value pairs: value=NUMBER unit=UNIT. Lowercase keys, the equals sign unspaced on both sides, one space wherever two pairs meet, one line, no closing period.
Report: value=100 unit=V
